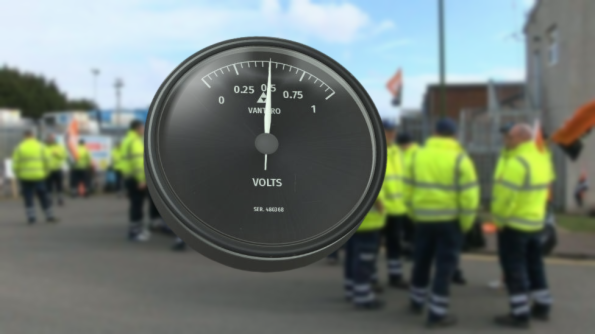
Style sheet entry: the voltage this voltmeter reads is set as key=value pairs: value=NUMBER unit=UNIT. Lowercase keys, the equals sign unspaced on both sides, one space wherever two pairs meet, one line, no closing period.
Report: value=0.5 unit=V
